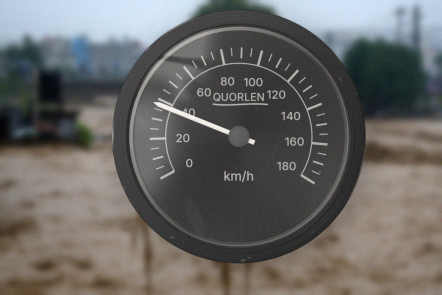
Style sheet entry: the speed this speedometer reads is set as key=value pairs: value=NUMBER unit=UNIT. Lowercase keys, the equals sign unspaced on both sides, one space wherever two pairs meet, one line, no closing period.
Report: value=37.5 unit=km/h
